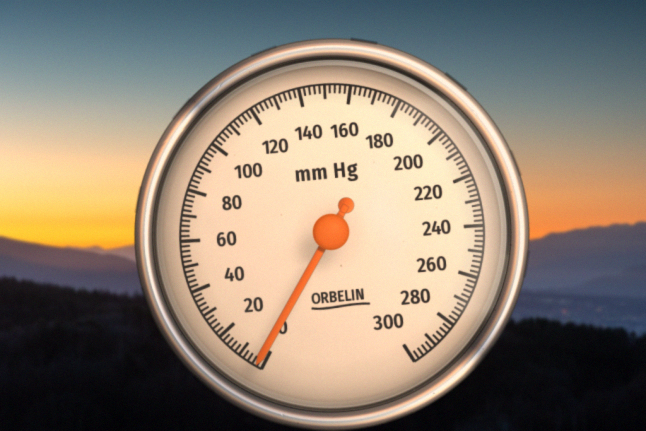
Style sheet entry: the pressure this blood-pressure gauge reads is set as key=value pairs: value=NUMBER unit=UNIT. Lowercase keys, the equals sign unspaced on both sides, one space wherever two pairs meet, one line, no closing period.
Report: value=2 unit=mmHg
